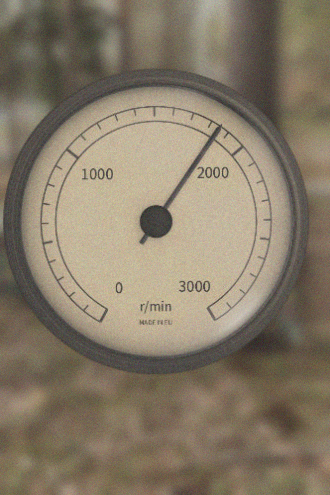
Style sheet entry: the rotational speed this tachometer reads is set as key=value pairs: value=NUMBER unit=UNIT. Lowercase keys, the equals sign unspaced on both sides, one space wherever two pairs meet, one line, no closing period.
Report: value=1850 unit=rpm
